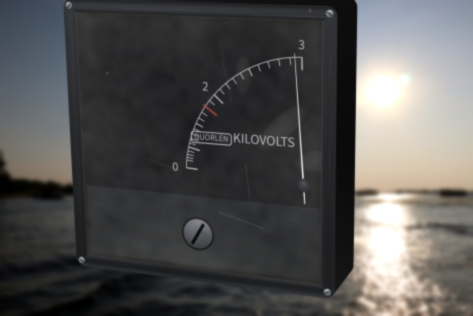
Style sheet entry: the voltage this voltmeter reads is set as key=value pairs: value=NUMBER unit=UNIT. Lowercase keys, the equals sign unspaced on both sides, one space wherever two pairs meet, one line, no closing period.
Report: value=2.95 unit=kV
